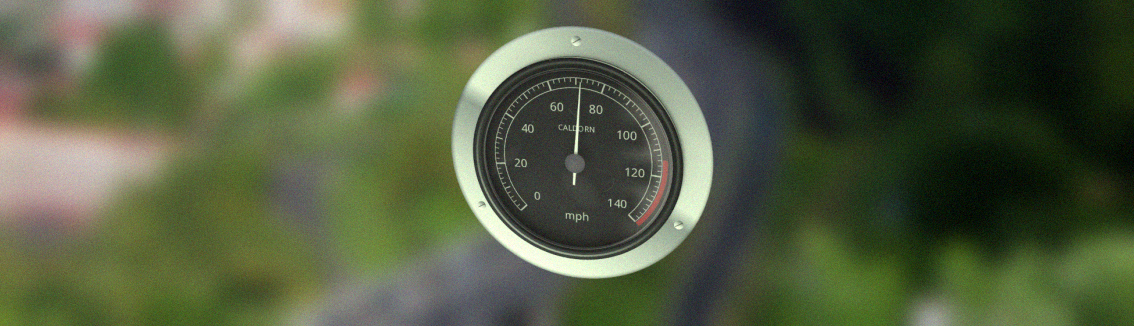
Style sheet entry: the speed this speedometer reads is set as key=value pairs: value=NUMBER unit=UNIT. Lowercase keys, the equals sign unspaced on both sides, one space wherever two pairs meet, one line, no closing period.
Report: value=72 unit=mph
